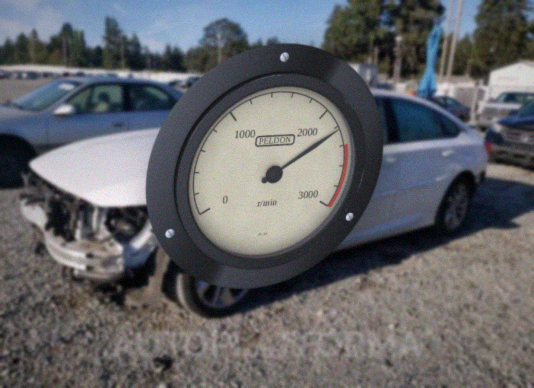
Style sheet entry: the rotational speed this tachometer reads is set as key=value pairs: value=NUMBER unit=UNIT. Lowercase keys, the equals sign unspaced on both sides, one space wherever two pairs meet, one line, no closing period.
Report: value=2200 unit=rpm
